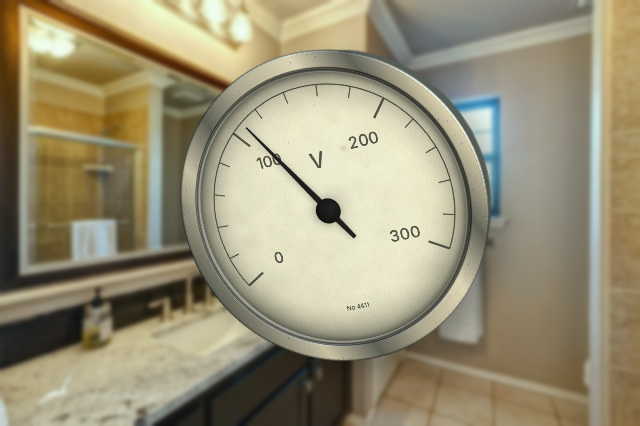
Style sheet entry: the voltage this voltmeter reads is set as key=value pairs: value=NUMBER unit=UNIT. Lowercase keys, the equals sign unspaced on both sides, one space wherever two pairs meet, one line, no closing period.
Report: value=110 unit=V
